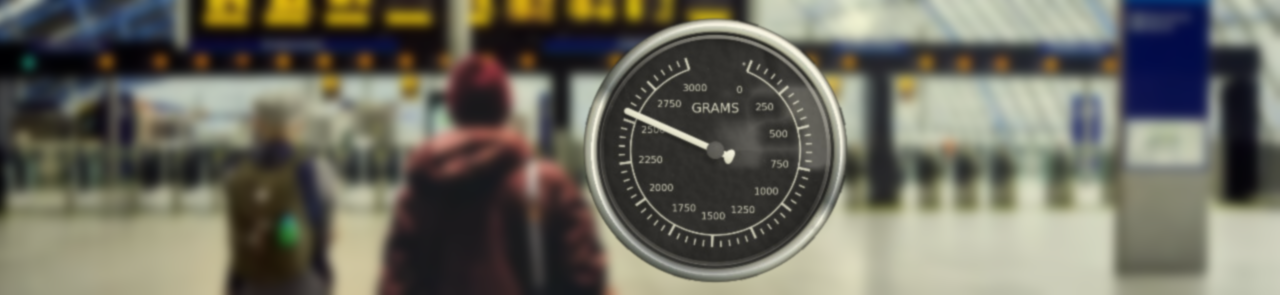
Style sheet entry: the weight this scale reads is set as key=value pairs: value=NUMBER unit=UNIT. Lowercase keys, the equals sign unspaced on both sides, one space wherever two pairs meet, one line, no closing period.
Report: value=2550 unit=g
